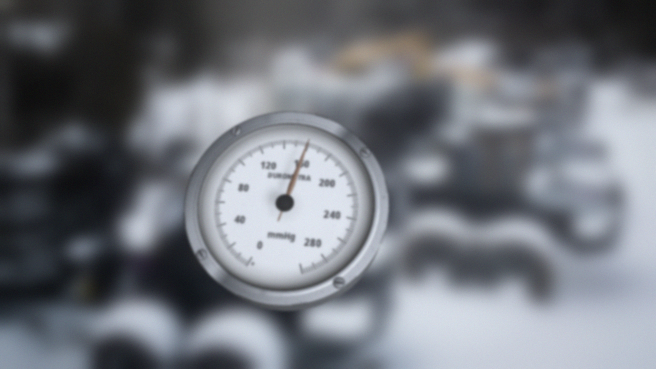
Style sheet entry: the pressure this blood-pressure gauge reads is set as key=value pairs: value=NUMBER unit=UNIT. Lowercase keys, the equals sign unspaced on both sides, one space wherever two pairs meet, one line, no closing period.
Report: value=160 unit=mmHg
